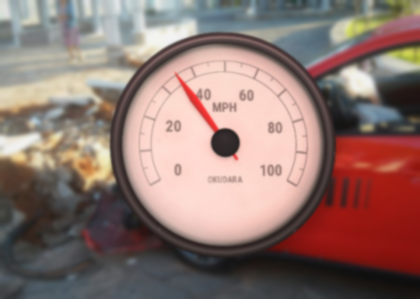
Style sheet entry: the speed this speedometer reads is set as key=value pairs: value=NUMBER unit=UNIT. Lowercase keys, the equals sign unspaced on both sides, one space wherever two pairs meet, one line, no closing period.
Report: value=35 unit=mph
